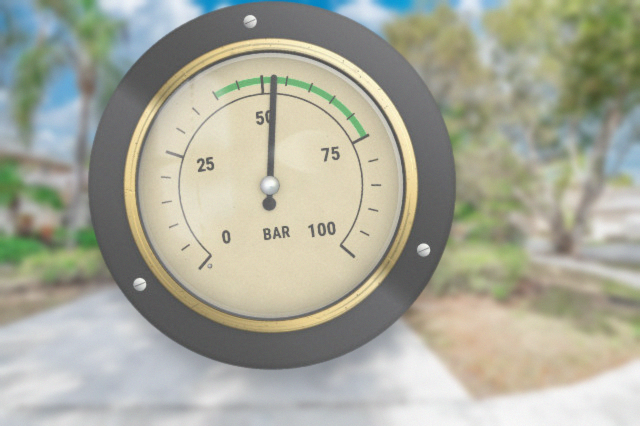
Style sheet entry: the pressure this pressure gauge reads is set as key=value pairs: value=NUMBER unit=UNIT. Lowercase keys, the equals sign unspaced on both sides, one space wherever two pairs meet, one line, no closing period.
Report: value=52.5 unit=bar
